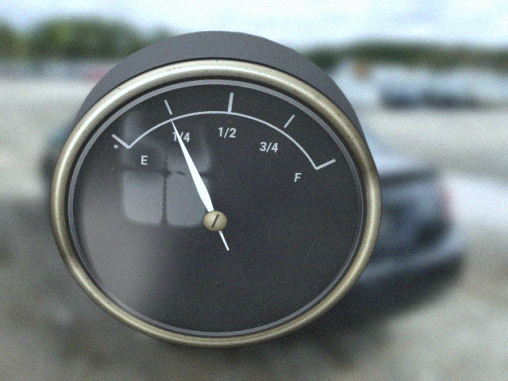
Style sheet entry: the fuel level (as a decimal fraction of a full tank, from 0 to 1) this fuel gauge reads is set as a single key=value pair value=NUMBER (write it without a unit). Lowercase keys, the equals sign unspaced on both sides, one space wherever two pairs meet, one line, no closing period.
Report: value=0.25
